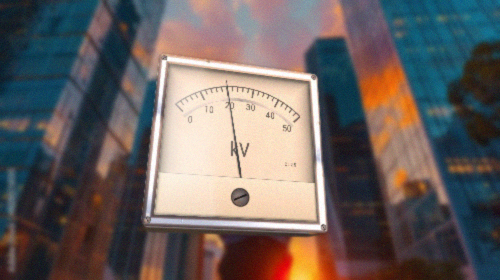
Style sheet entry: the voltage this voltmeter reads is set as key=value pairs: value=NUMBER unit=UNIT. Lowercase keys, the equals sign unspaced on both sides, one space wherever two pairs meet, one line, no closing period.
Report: value=20 unit=kV
